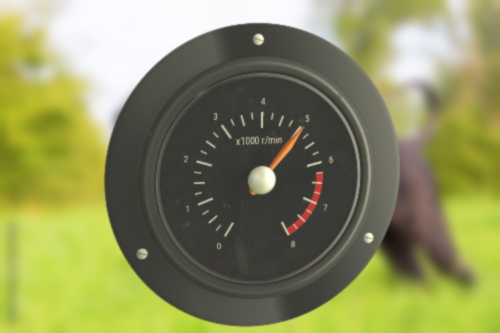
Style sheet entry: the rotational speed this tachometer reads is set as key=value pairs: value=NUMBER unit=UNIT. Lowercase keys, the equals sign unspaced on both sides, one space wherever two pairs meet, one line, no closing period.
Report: value=5000 unit=rpm
